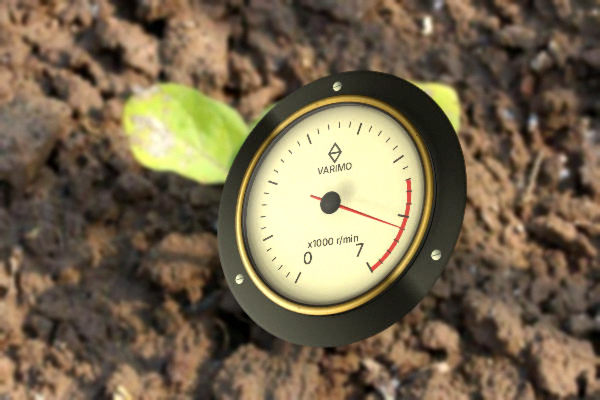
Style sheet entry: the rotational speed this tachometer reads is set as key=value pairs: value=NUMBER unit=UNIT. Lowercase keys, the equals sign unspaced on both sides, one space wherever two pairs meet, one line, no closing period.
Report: value=6200 unit=rpm
